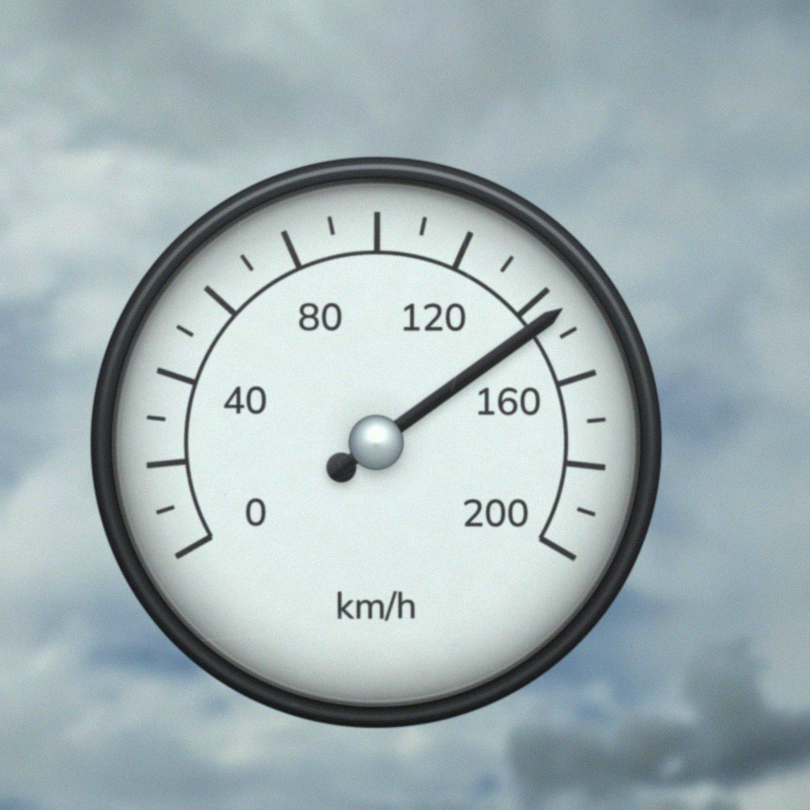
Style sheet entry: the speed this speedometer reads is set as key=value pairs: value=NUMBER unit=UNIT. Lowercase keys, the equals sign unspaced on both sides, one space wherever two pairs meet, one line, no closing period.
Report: value=145 unit=km/h
